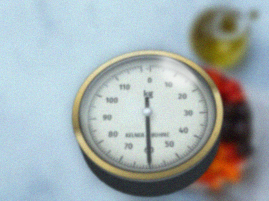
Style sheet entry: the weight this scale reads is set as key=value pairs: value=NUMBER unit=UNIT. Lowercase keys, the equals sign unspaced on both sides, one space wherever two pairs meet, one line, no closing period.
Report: value=60 unit=kg
